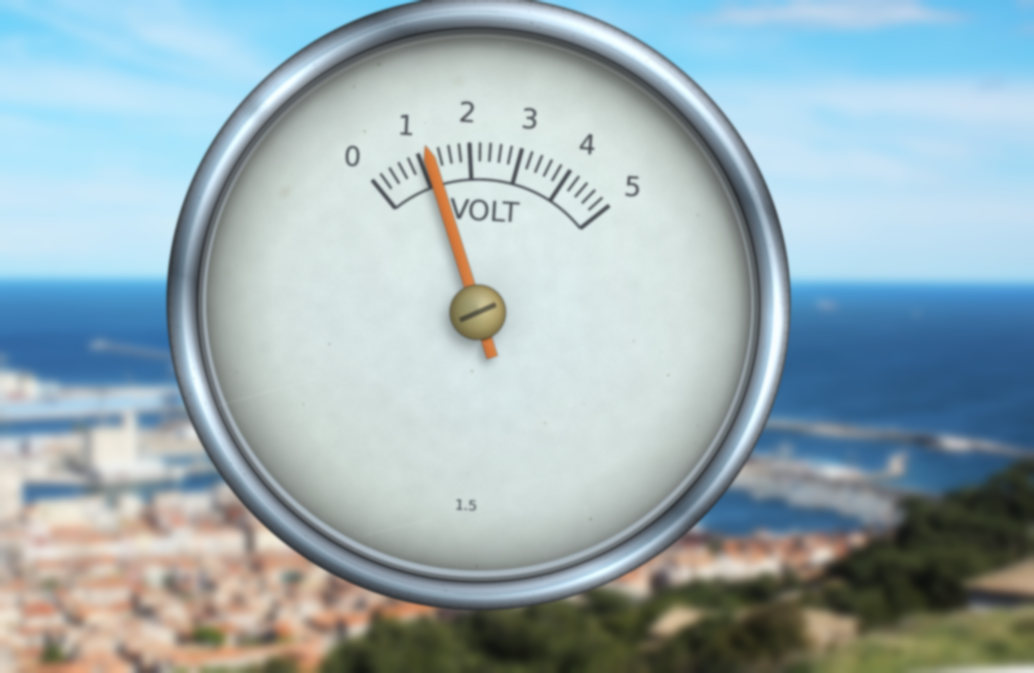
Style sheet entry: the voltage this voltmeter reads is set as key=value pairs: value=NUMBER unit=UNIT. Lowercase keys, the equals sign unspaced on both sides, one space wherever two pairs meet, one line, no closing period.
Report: value=1.2 unit=V
